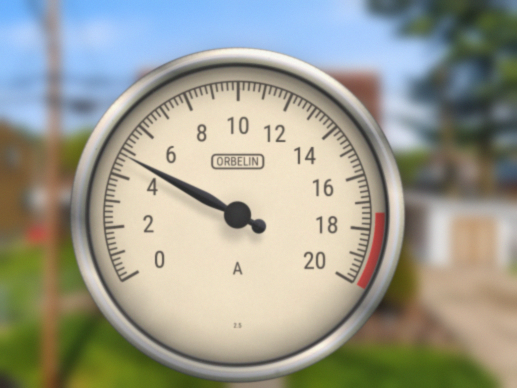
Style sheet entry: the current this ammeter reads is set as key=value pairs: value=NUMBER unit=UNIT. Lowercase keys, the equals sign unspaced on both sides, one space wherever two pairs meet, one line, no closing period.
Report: value=4.8 unit=A
